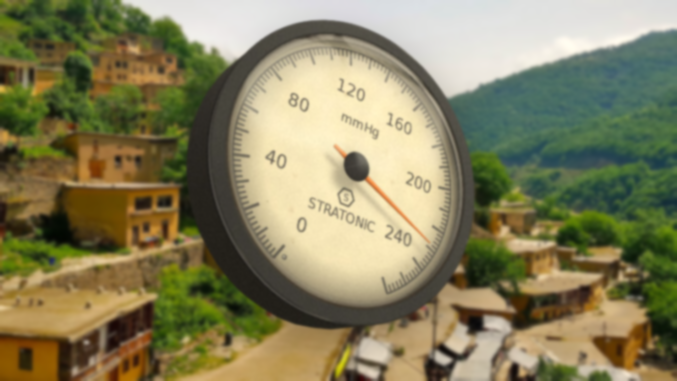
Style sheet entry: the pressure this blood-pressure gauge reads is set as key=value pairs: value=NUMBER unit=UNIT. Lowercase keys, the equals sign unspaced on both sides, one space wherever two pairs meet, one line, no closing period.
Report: value=230 unit=mmHg
